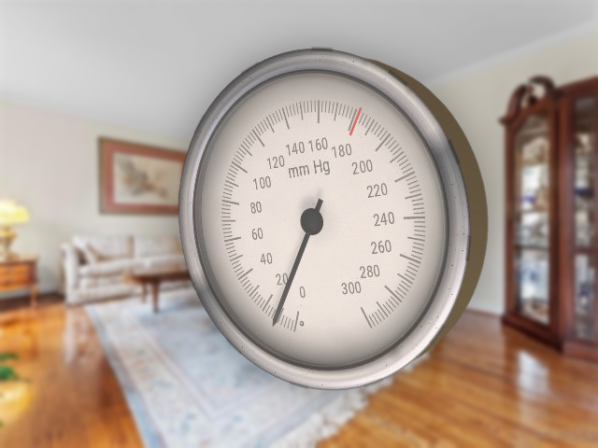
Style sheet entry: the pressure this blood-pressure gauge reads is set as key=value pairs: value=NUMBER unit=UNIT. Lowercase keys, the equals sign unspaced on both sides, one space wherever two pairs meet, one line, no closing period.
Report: value=10 unit=mmHg
